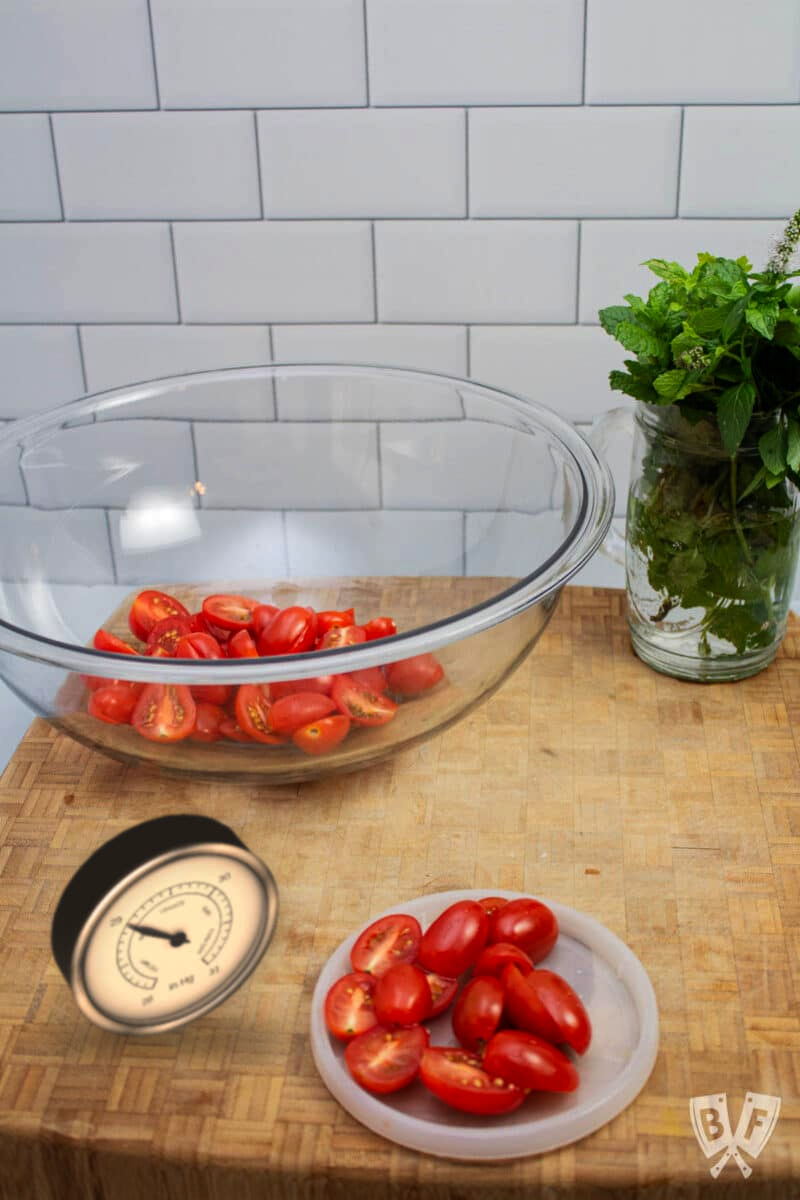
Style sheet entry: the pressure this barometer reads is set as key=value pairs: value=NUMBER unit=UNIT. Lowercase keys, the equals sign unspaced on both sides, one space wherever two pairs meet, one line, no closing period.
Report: value=29 unit=inHg
